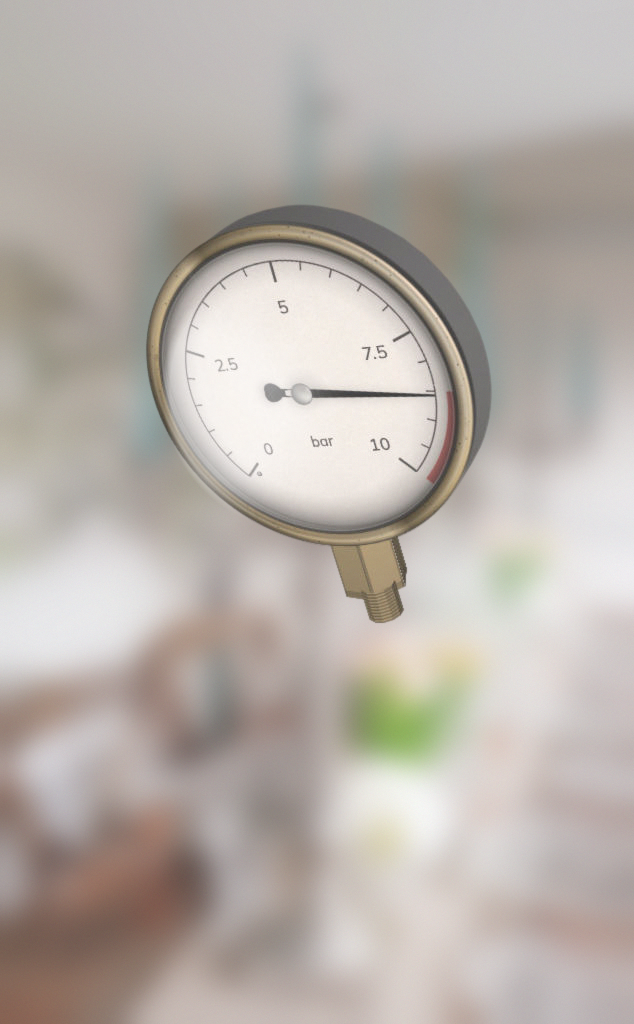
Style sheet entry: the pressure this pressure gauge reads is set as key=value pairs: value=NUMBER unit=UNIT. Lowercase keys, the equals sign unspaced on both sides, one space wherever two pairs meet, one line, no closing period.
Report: value=8.5 unit=bar
